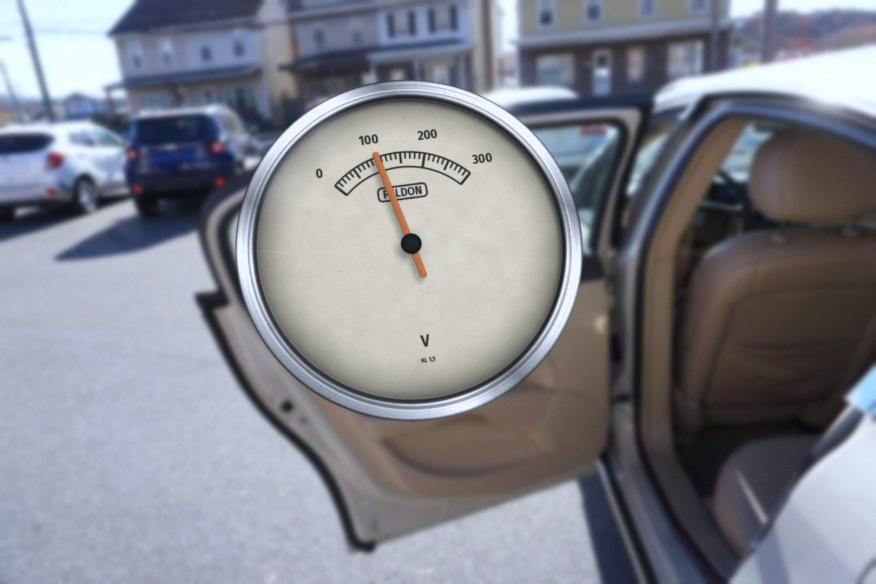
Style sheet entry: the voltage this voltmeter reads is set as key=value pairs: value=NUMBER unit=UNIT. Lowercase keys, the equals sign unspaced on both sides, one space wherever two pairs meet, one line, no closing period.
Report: value=100 unit=V
